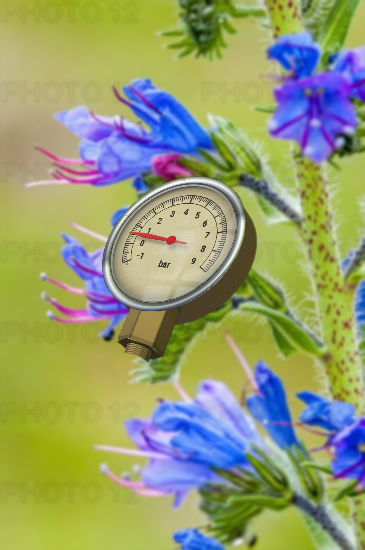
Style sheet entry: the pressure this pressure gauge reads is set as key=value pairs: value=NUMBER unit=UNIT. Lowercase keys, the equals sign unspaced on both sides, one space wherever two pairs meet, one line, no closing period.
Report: value=0.5 unit=bar
